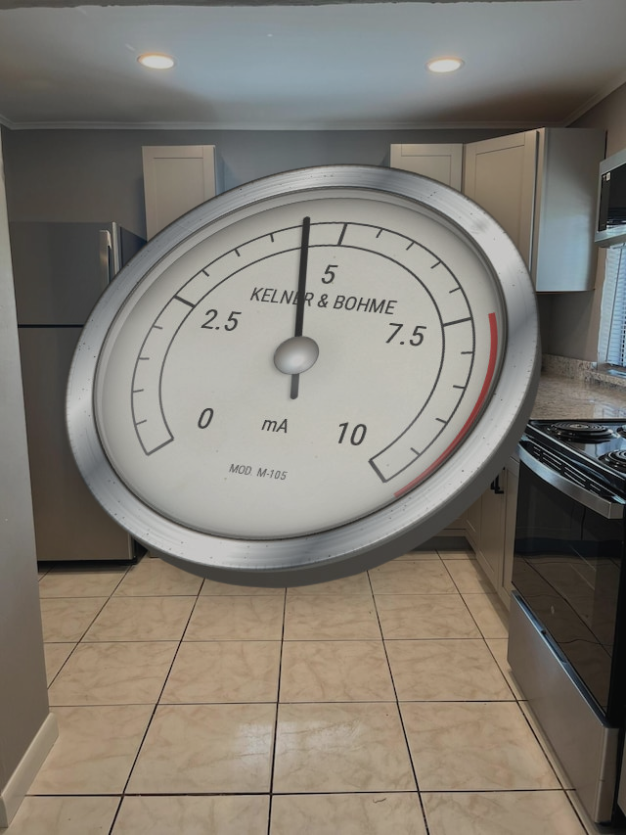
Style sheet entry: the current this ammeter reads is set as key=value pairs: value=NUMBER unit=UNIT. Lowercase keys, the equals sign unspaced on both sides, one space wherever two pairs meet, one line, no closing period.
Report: value=4.5 unit=mA
